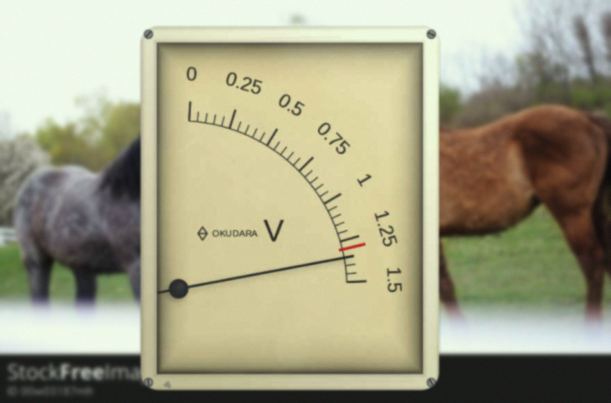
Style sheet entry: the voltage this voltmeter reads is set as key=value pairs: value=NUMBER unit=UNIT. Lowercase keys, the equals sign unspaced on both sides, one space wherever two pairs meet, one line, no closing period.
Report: value=1.35 unit=V
